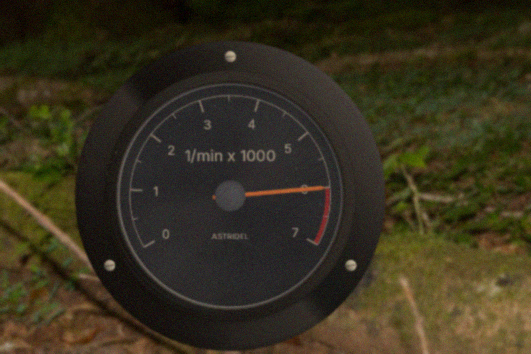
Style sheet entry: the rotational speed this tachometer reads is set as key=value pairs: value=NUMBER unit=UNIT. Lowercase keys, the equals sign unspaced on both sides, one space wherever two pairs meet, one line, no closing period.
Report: value=6000 unit=rpm
